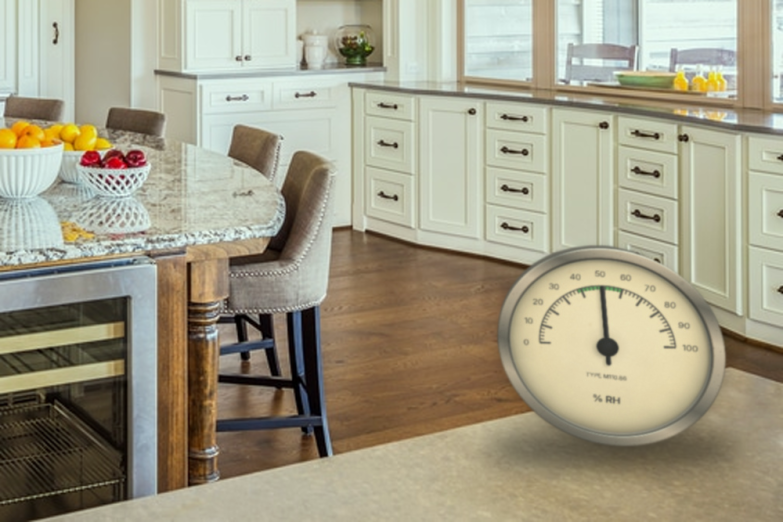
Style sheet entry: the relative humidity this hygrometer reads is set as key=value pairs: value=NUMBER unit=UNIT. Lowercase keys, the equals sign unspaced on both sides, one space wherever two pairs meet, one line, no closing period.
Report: value=50 unit=%
